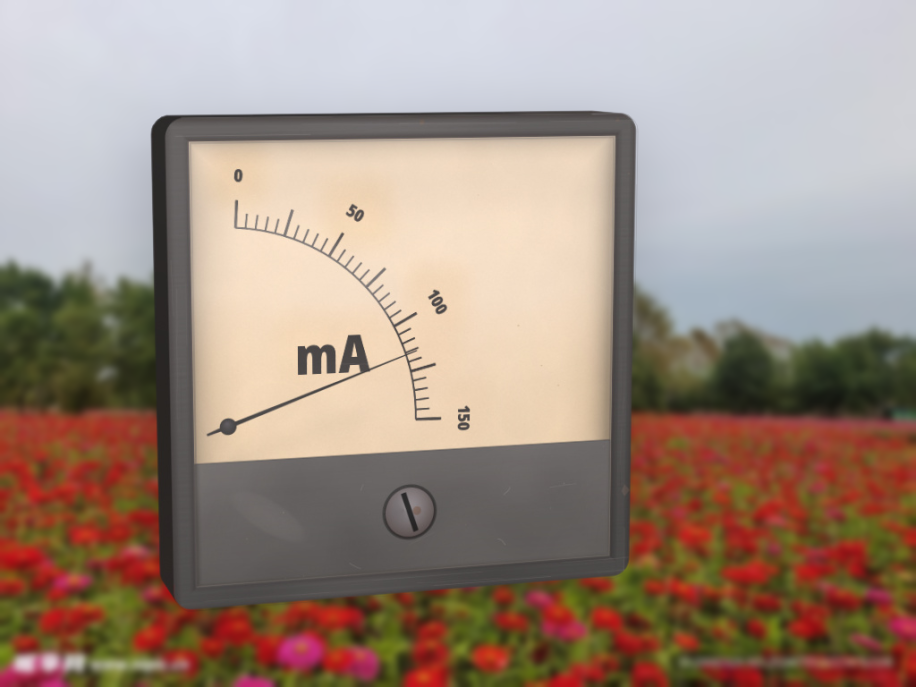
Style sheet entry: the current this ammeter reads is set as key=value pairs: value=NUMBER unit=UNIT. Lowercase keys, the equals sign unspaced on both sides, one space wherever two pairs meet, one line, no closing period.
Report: value=115 unit=mA
